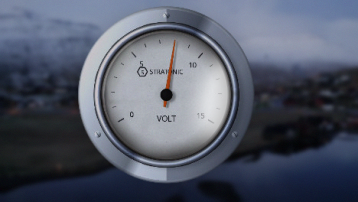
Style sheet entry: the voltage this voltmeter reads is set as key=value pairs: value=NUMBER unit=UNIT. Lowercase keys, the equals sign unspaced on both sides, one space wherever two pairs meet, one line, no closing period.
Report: value=8 unit=V
